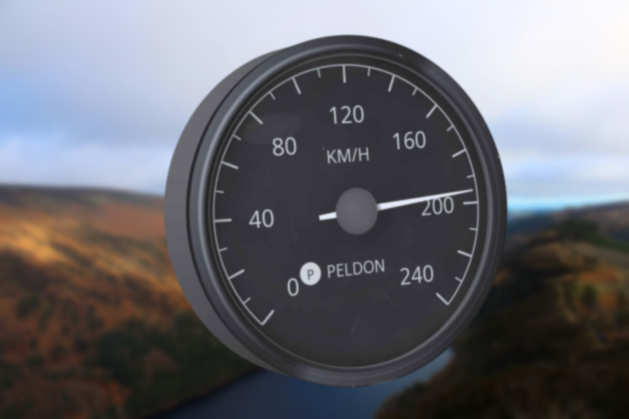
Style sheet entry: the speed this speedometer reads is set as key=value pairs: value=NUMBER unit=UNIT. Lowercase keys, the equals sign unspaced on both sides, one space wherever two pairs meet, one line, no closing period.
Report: value=195 unit=km/h
